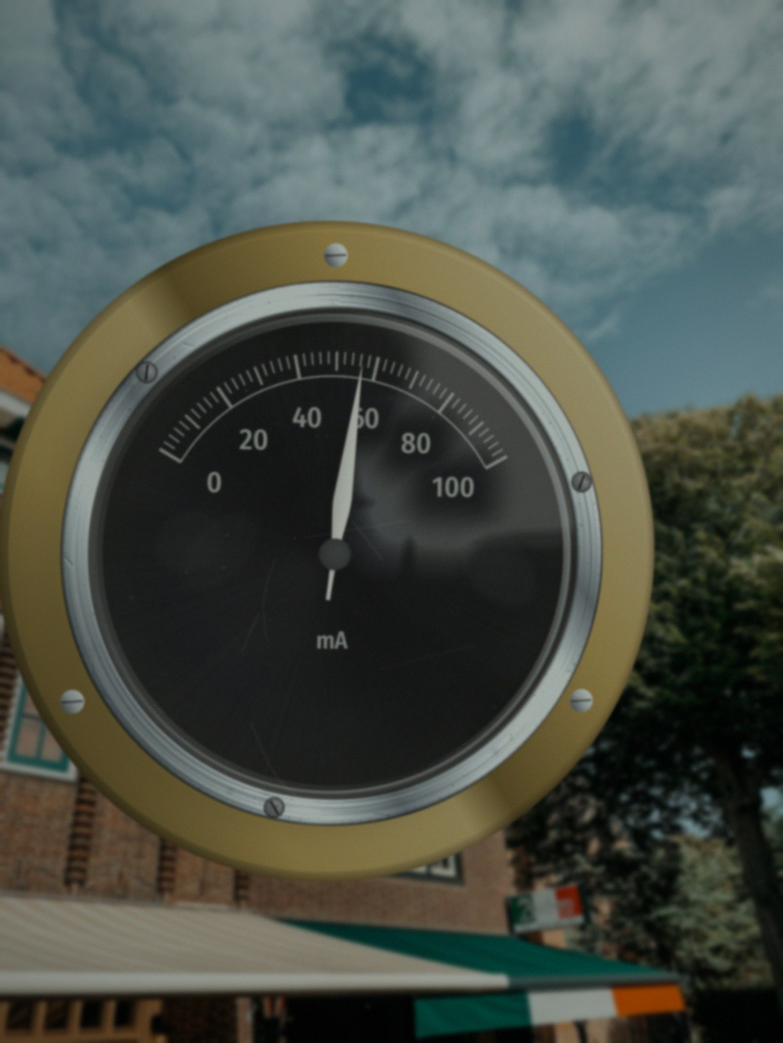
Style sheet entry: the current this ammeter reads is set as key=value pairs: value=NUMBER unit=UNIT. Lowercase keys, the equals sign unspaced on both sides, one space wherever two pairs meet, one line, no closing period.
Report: value=56 unit=mA
